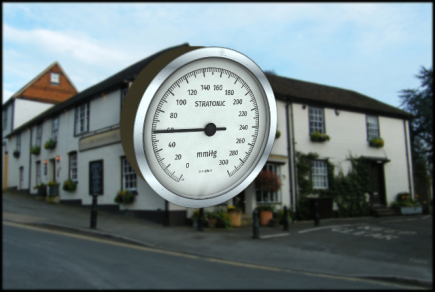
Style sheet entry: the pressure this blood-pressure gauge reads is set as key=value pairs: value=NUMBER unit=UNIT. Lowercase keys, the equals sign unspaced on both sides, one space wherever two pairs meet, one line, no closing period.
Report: value=60 unit=mmHg
